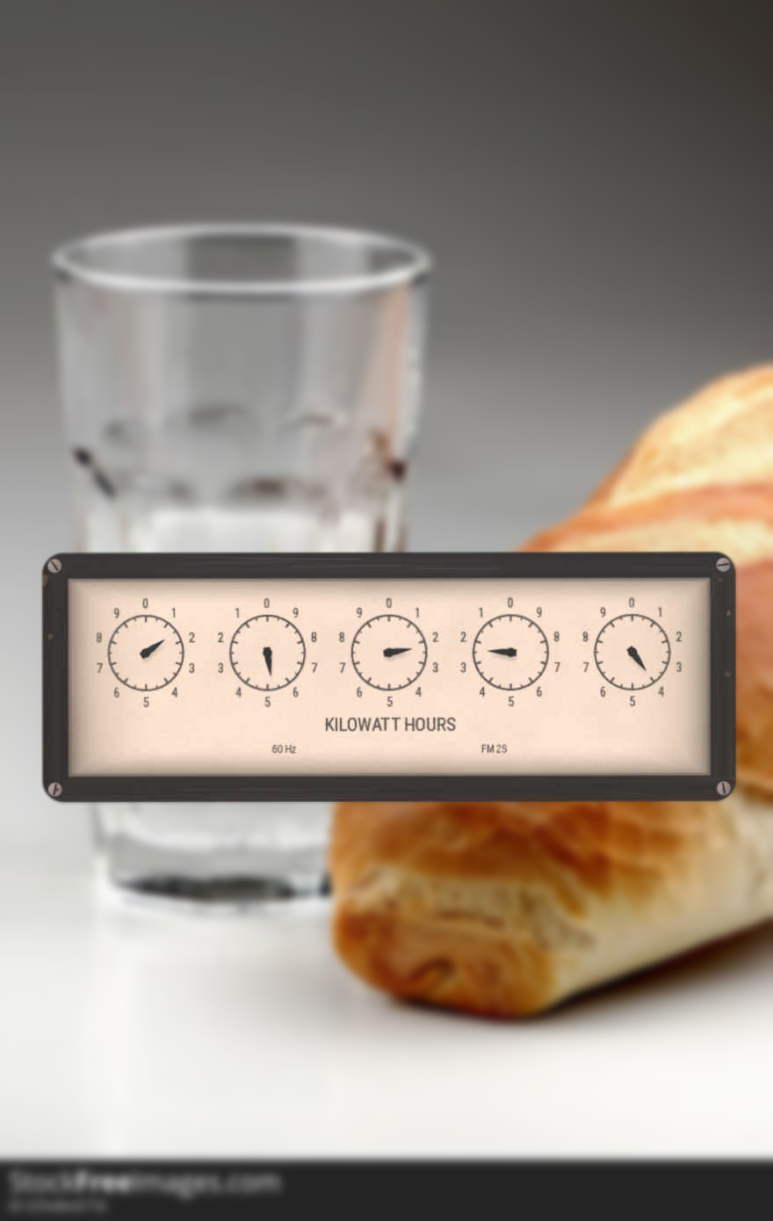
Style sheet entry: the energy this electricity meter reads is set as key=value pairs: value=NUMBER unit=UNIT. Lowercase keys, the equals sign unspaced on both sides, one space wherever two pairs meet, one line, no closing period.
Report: value=15224 unit=kWh
